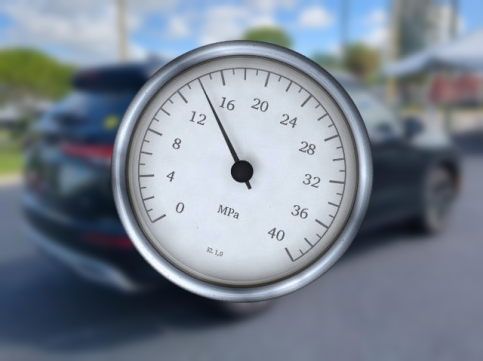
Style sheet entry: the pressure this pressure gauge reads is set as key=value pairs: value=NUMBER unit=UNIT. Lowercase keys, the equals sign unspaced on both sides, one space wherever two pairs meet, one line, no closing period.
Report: value=14 unit=MPa
